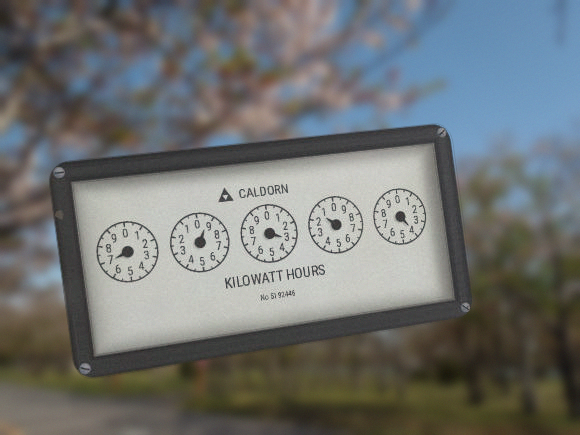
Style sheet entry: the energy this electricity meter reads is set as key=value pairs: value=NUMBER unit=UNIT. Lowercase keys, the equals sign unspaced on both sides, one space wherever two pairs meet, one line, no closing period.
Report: value=69314 unit=kWh
